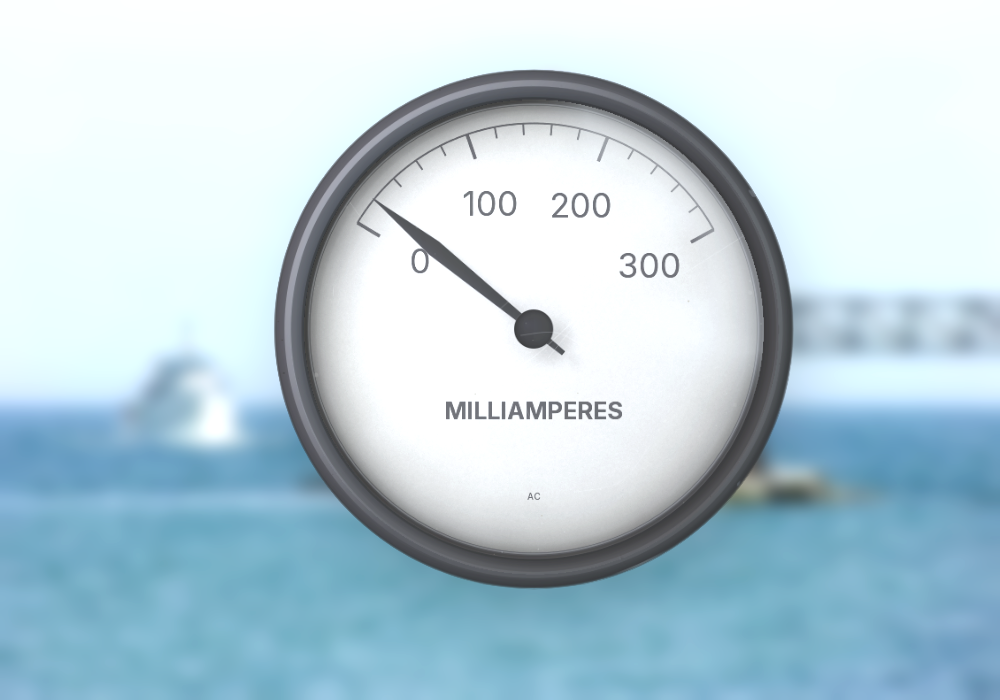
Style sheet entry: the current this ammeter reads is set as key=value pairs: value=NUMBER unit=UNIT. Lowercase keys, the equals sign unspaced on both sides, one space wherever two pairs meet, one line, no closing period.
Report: value=20 unit=mA
